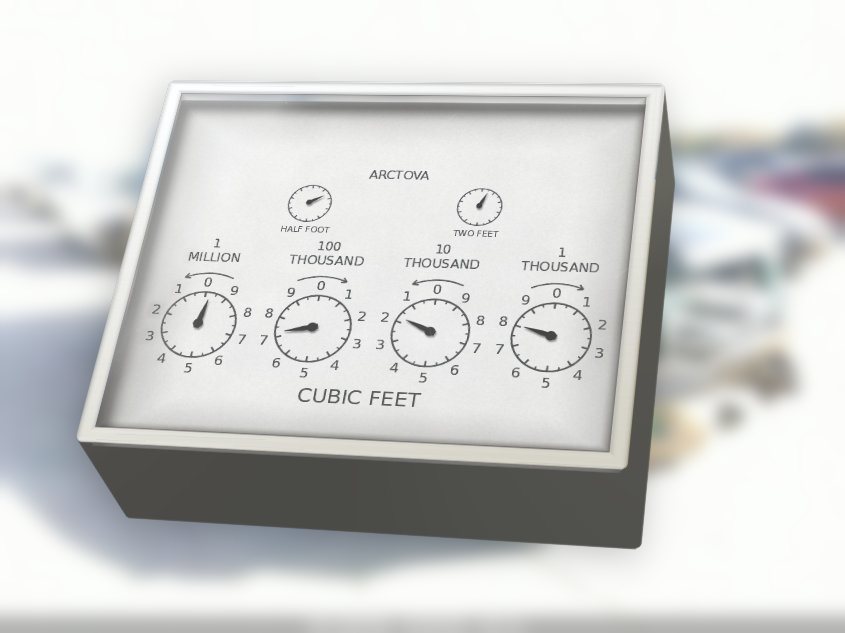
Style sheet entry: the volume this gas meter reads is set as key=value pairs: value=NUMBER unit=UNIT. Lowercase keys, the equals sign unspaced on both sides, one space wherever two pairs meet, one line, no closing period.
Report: value=971800 unit=ft³
